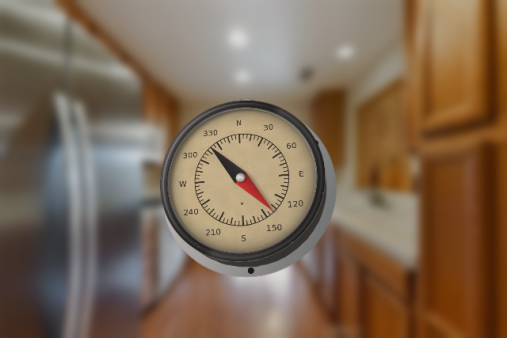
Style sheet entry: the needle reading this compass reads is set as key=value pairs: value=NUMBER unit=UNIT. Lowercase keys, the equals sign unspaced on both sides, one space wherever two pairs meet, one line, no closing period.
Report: value=140 unit=°
